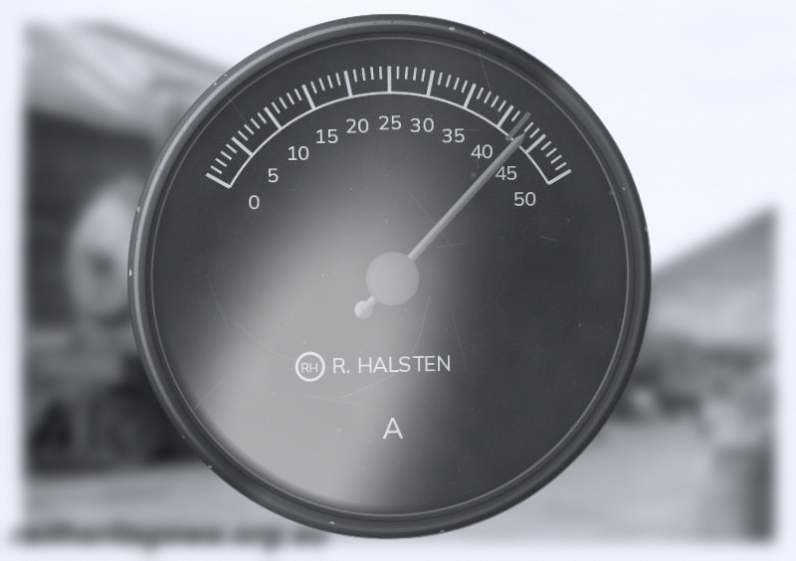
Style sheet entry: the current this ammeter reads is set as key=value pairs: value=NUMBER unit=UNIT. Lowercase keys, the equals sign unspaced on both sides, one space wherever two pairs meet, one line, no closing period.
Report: value=43 unit=A
